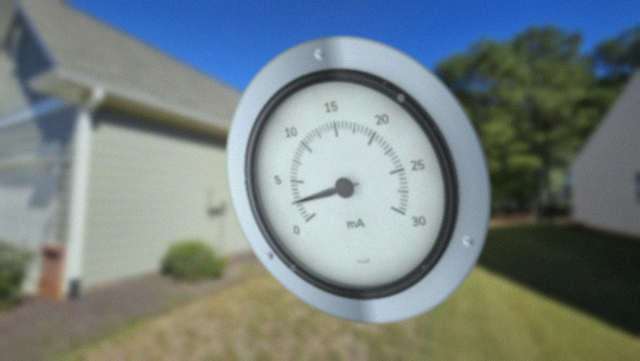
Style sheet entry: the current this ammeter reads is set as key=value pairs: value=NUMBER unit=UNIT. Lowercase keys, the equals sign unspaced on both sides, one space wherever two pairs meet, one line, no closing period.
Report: value=2.5 unit=mA
